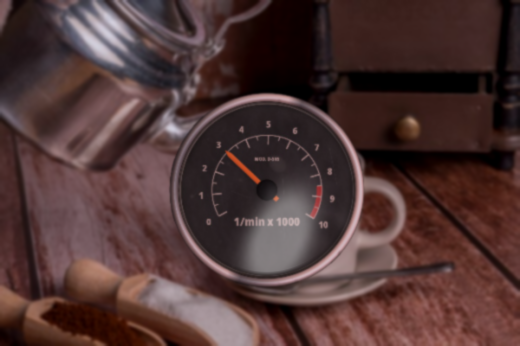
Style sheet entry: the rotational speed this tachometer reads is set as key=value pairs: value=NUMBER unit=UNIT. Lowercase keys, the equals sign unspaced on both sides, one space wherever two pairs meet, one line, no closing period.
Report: value=3000 unit=rpm
